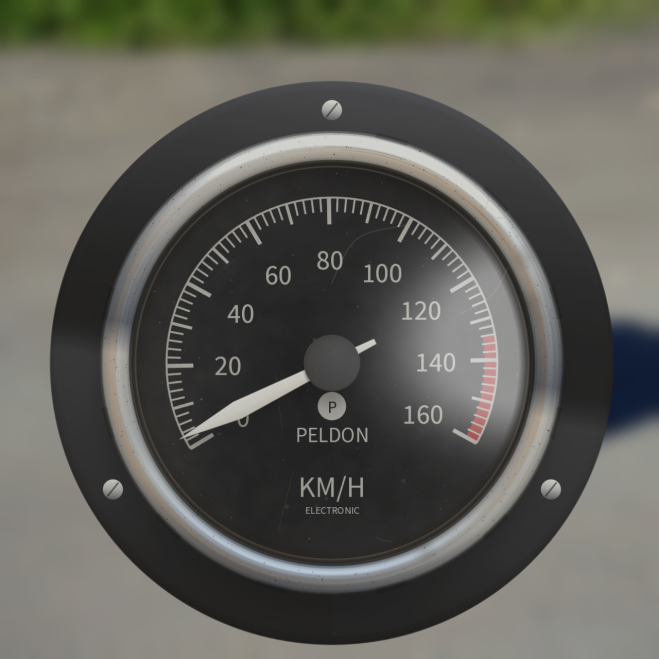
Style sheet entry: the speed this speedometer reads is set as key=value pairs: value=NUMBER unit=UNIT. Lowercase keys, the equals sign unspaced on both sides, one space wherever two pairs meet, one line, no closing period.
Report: value=3 unit=km/h
